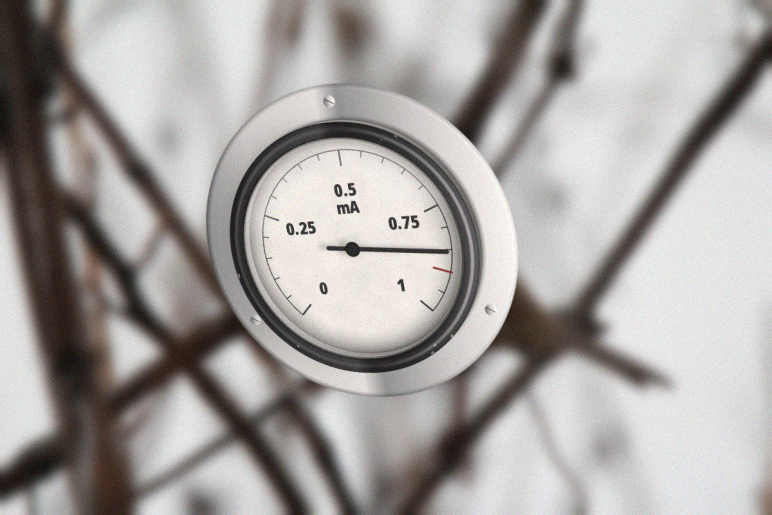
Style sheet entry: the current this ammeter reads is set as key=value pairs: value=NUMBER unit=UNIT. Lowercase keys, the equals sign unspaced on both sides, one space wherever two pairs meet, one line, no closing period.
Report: value=0.85 unit=mA
